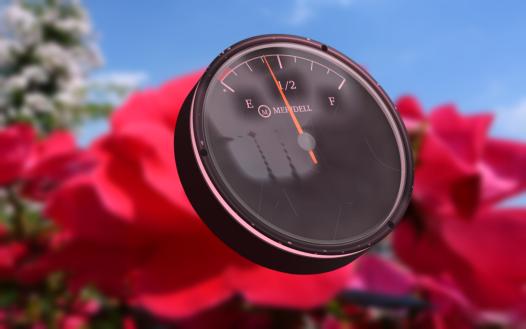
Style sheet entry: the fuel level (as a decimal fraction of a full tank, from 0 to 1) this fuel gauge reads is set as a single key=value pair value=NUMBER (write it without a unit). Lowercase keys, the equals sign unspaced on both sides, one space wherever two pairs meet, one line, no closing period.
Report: value=0.375
